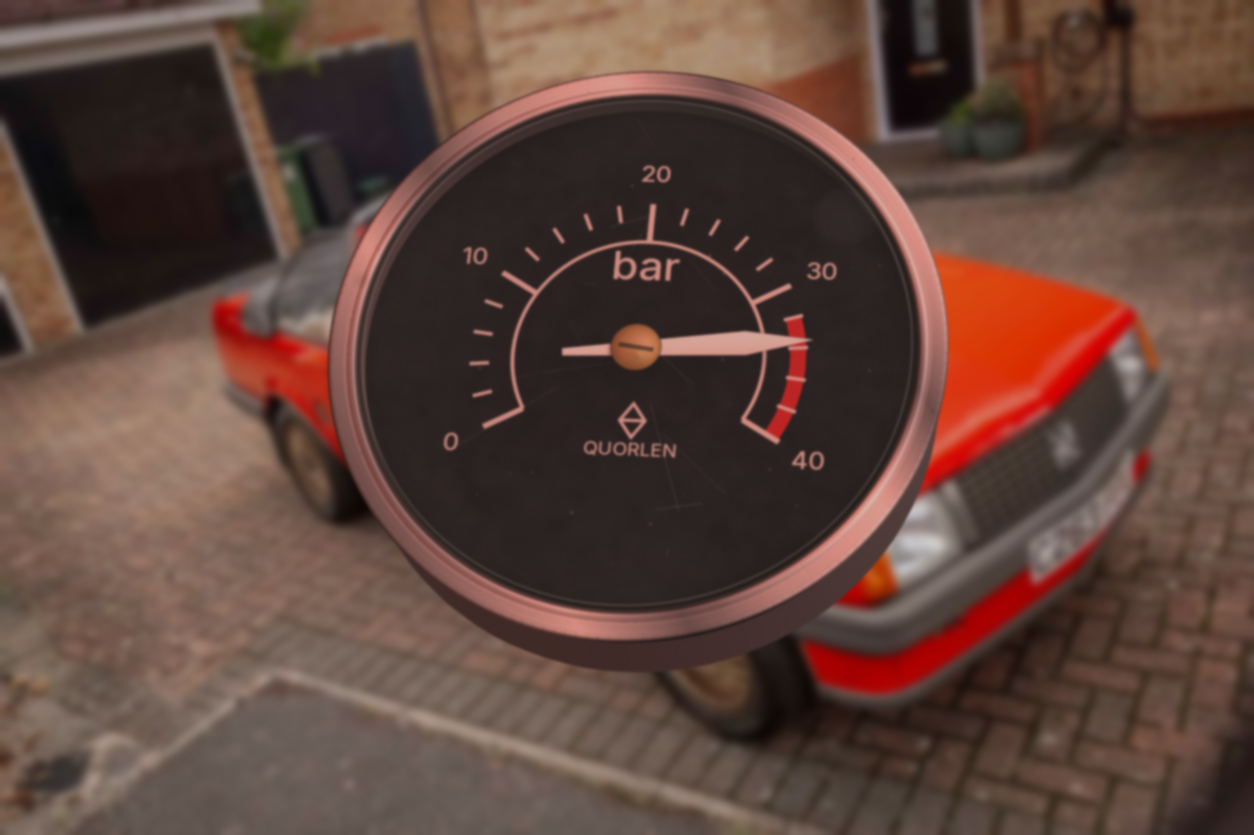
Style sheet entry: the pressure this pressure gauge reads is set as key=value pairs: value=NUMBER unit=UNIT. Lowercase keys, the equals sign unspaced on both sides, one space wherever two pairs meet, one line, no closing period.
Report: value=34 unit=bar
